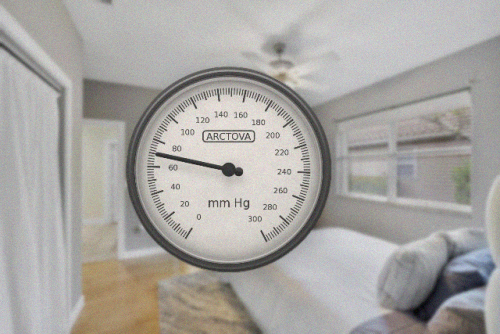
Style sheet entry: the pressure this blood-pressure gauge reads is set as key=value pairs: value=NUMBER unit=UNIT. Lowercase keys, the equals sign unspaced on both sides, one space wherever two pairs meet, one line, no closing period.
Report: value=70 unit=mmHg
